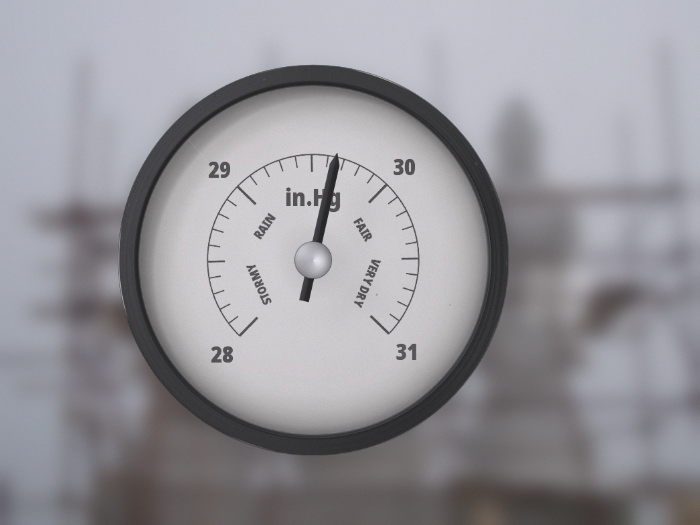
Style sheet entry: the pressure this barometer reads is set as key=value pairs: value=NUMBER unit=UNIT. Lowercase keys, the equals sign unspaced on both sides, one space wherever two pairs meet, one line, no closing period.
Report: value=29.65 unit=inHg
